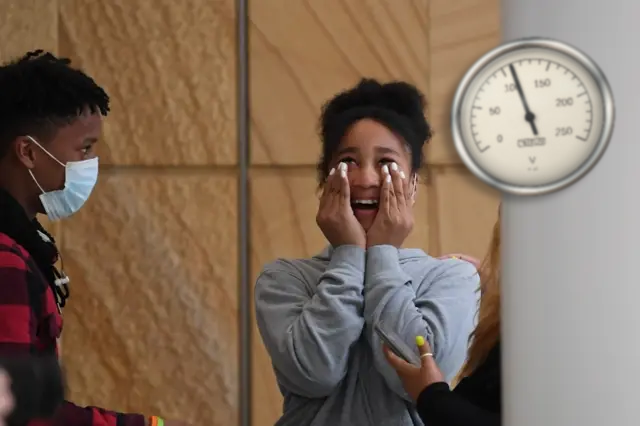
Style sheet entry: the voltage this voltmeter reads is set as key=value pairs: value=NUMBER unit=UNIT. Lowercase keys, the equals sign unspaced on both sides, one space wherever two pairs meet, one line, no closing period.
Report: value=110 unit=V
